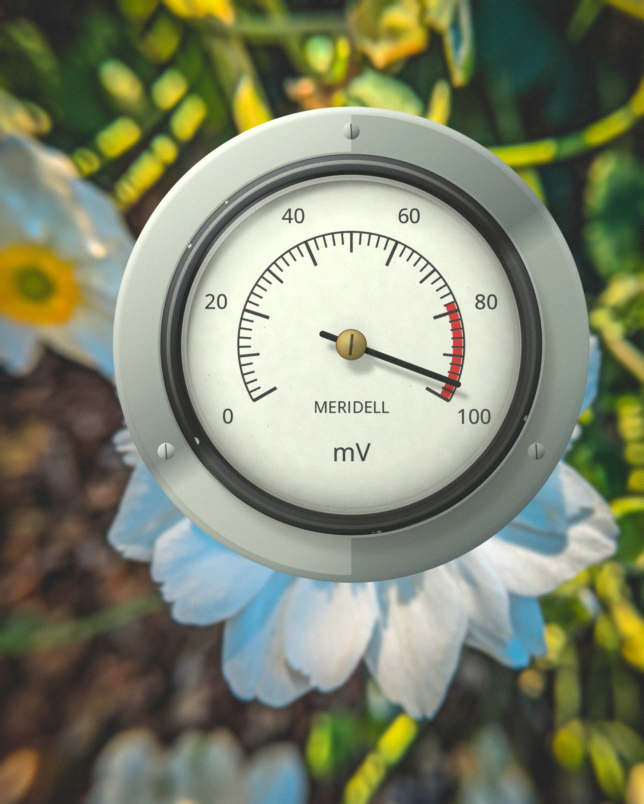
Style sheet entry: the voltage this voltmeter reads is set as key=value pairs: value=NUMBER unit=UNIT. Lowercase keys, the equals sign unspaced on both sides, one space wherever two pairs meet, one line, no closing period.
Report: value=96 unit=mV
